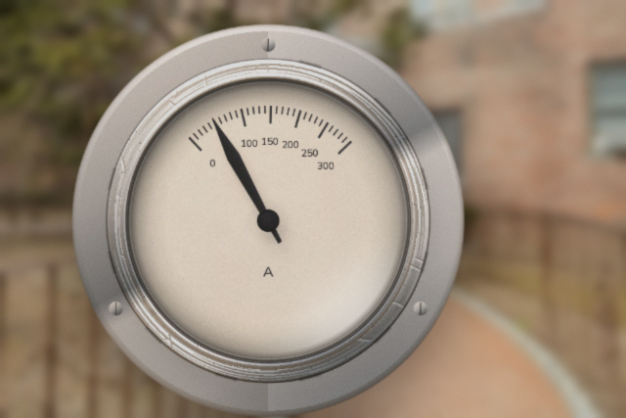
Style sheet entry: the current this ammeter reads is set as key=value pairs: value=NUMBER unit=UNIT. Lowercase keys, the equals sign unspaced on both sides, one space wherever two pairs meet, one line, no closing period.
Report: value=50 unit=A
